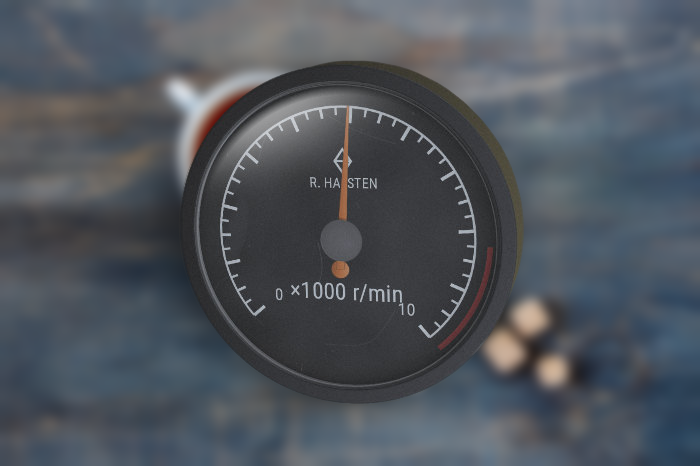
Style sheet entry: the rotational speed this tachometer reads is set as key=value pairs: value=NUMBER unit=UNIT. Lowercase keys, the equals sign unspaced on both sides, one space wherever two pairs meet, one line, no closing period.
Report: value=5000 unit=rpm
